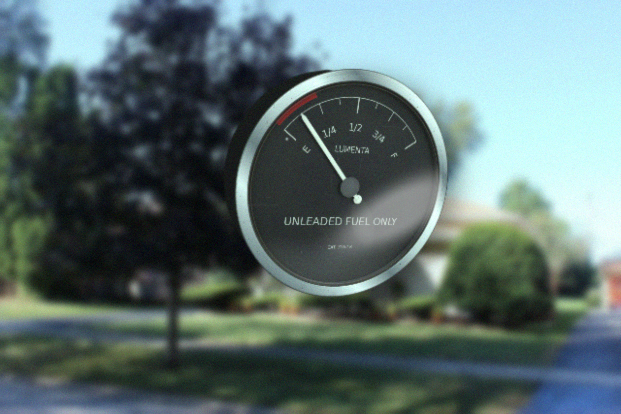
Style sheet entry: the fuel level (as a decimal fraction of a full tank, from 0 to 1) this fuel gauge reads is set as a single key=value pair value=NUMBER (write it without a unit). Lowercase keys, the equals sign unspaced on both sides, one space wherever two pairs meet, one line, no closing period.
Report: value=0.125
